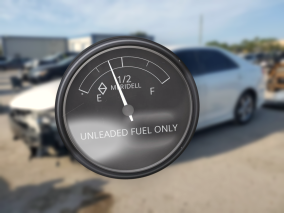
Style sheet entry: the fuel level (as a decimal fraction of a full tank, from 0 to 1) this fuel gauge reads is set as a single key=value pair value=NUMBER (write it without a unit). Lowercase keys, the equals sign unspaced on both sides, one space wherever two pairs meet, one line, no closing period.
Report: value=0.375
